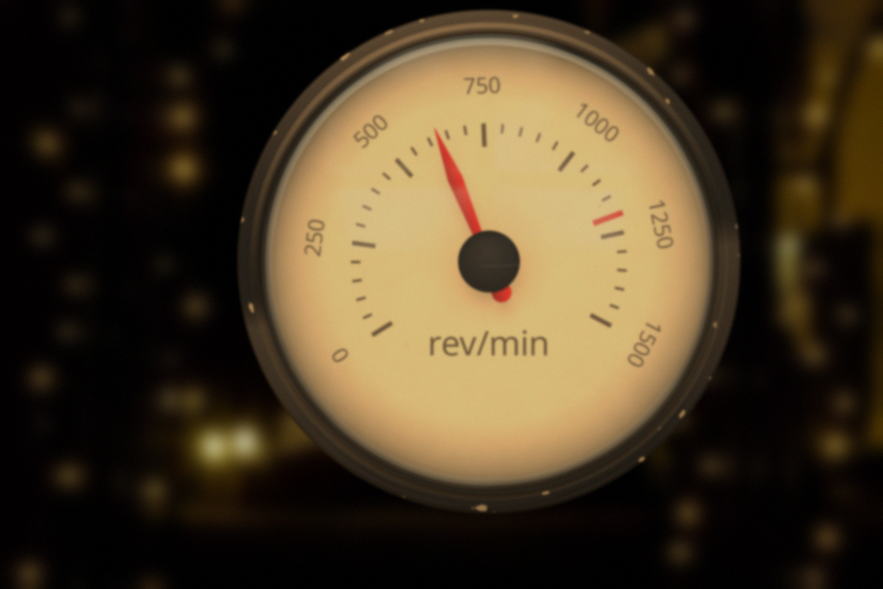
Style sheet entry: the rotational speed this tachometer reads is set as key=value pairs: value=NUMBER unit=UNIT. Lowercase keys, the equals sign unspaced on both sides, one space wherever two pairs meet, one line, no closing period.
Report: value=625 unit=rpm
